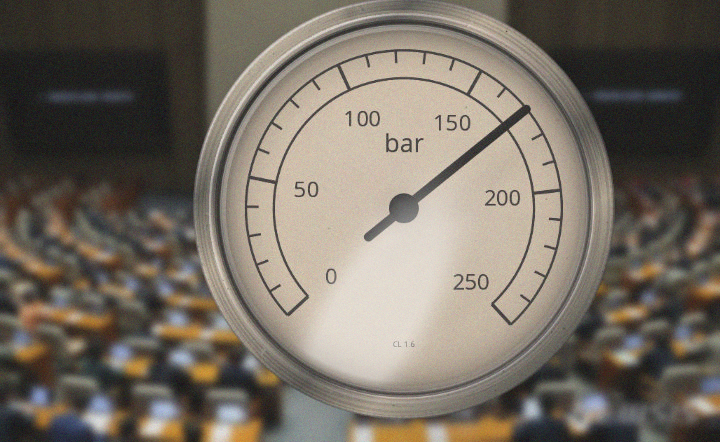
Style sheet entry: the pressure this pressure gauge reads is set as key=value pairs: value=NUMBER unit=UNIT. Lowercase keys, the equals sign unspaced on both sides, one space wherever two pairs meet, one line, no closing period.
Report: value=170 unit=bar
